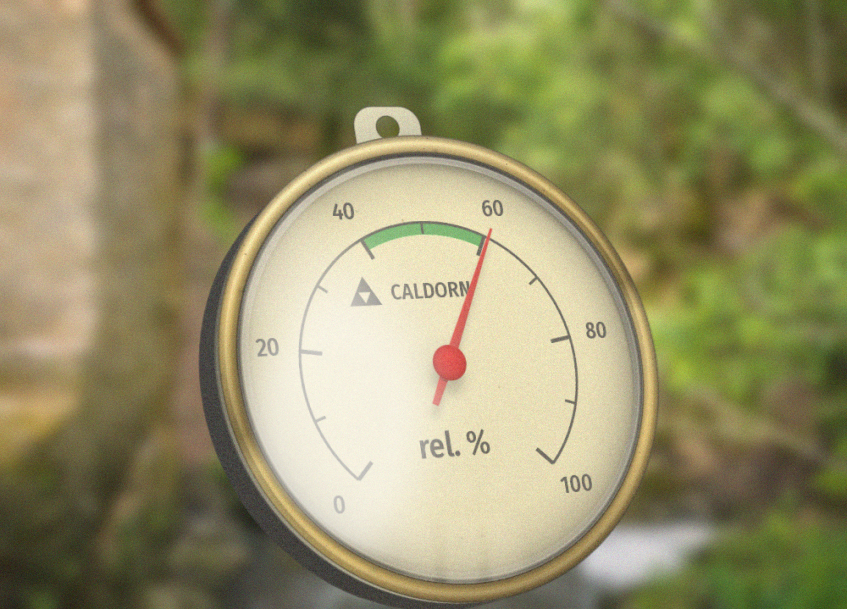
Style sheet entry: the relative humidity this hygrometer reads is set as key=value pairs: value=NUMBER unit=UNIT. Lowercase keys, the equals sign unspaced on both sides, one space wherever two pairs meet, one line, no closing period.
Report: value=60 unit=%
